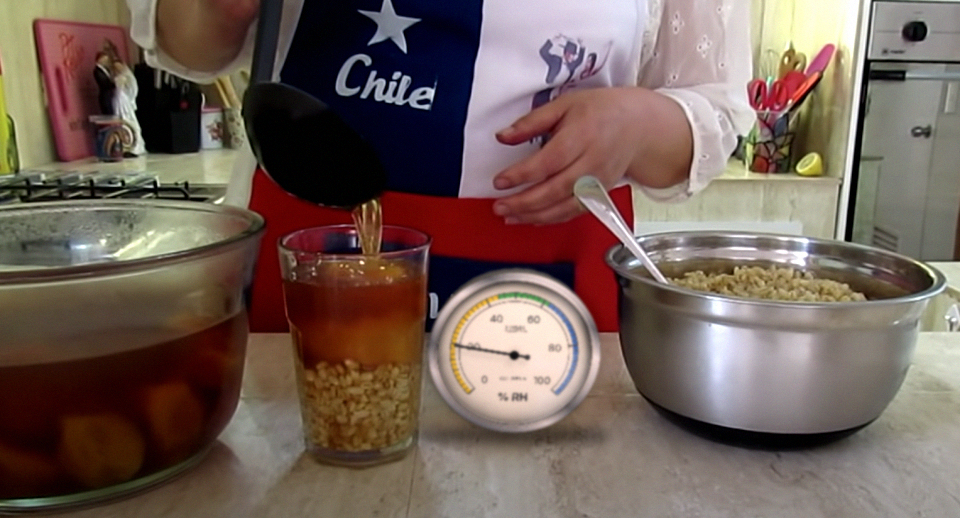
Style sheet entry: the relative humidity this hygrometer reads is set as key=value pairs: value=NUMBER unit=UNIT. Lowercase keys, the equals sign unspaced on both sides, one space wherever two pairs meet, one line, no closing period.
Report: value=20 unit=%
